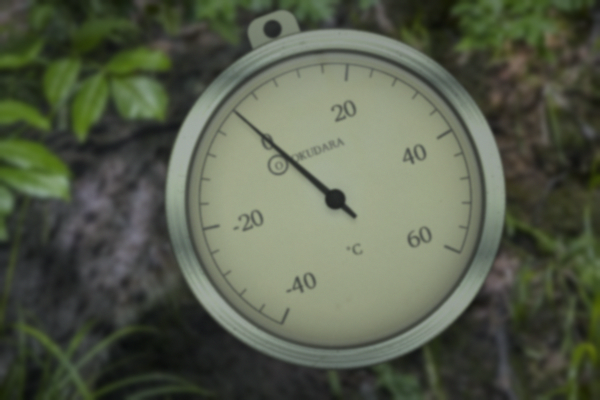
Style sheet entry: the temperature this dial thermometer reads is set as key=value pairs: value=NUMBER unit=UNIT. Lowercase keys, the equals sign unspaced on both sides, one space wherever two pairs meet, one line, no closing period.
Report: value=0 unit=°C
